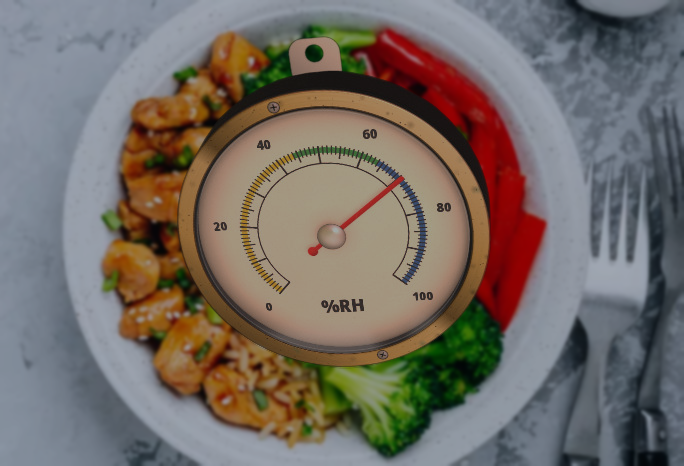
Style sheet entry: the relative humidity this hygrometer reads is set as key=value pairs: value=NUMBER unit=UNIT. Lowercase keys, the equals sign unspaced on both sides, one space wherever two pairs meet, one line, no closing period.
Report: value=70 unit=%
